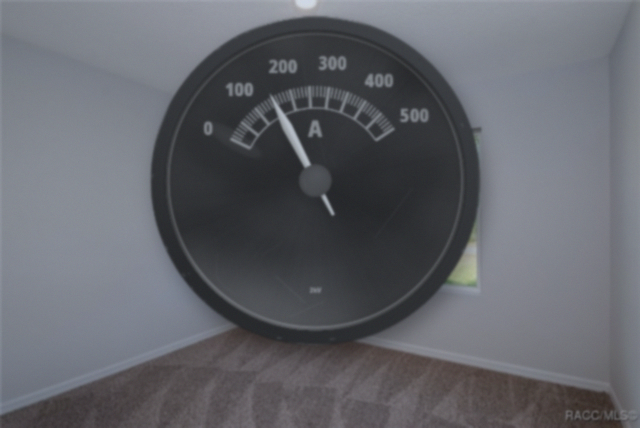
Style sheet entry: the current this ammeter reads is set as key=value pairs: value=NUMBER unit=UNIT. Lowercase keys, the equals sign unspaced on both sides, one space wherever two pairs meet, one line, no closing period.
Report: value=150 unit=A
